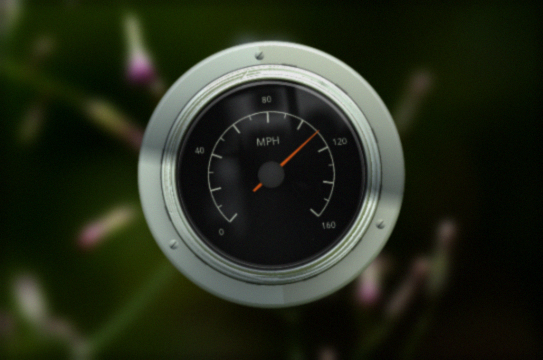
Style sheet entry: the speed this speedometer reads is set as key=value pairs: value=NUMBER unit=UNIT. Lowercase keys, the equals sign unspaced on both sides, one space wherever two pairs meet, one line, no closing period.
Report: value=110 unit=mph
